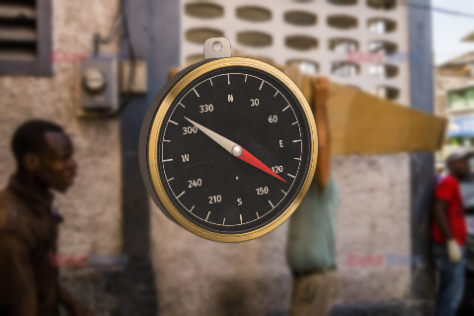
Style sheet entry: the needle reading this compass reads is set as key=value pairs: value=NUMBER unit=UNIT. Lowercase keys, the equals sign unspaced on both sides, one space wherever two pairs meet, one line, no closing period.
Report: value=127.5 unit=°
